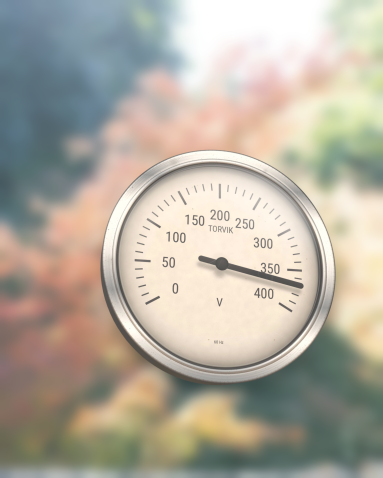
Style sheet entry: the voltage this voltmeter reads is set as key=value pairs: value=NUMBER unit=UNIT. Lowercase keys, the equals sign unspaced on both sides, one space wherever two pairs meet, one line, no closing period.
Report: value=370 unit=V
